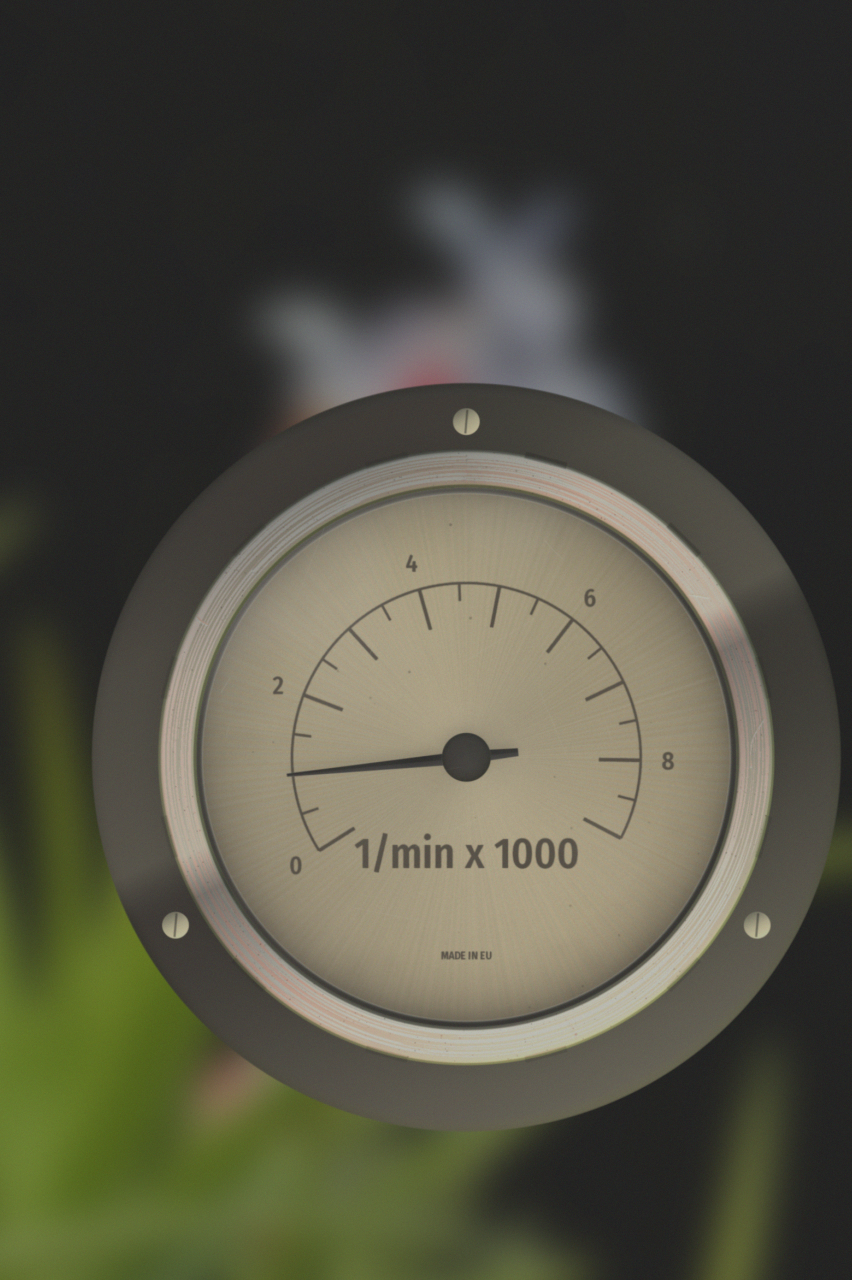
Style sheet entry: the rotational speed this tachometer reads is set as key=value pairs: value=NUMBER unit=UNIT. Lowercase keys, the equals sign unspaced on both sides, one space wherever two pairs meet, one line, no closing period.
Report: value=1000 unit=rpm
